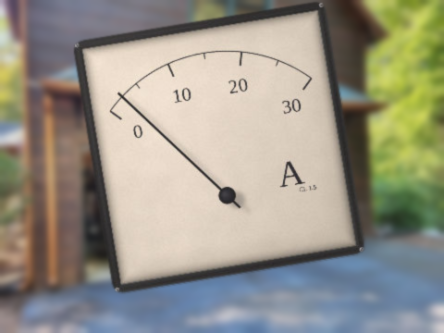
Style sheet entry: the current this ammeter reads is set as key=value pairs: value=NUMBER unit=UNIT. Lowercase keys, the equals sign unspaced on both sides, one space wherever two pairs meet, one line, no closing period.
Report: value=2.5 unit=A
